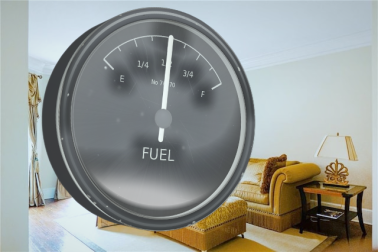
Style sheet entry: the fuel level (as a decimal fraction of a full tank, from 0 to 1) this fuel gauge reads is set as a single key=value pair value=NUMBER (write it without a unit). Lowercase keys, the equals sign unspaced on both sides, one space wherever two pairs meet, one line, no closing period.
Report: value=0.5
